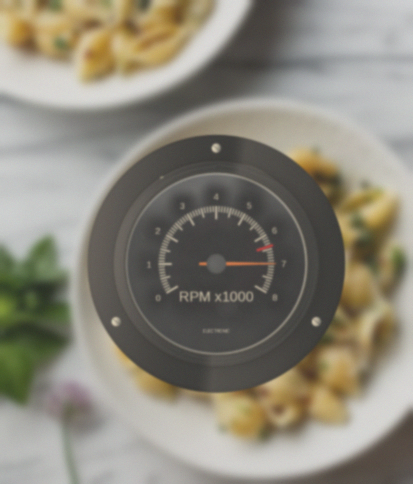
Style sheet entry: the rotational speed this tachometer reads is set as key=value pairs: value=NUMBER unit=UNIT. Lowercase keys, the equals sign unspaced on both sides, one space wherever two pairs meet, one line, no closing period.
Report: value=7000 unit=rpm
